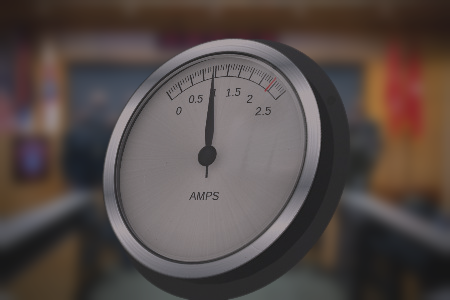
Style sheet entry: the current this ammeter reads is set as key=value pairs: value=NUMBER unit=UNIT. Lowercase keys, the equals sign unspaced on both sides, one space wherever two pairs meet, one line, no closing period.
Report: value=1 unit=A
